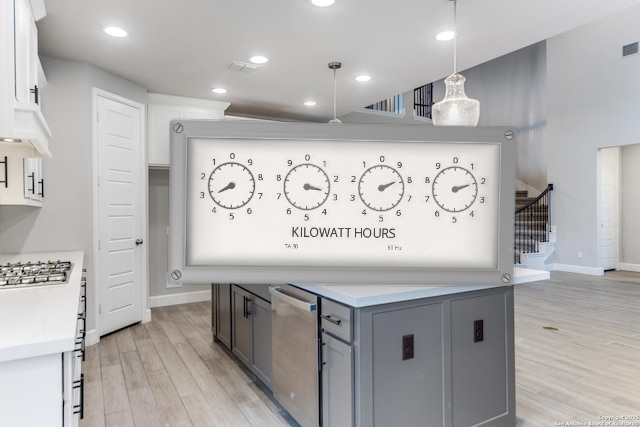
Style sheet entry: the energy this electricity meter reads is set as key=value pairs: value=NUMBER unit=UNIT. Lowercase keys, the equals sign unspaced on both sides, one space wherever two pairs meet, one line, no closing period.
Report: value=3282 unit=kWh
